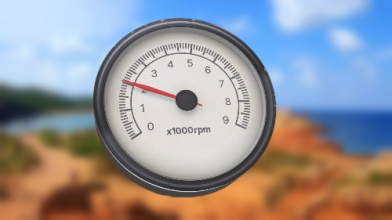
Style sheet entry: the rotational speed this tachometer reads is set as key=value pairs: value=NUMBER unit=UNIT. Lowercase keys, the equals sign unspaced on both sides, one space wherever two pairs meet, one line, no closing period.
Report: value=2000 unit=rpm
